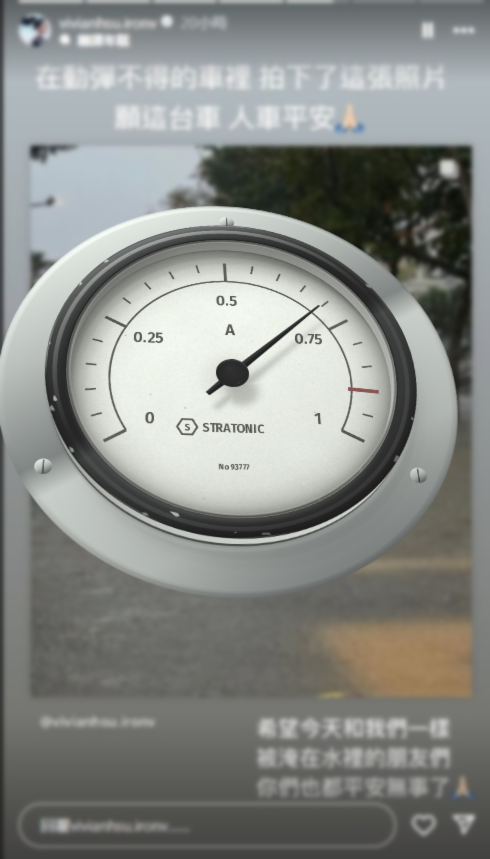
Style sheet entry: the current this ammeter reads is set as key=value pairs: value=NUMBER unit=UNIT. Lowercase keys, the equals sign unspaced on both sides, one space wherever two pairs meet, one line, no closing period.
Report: value=0.7 unit=A
